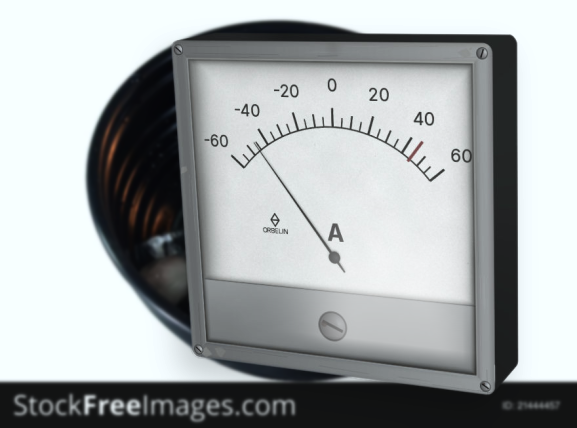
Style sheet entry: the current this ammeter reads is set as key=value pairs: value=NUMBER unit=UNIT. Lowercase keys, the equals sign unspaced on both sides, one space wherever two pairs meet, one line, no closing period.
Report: value=-45 unit=A
